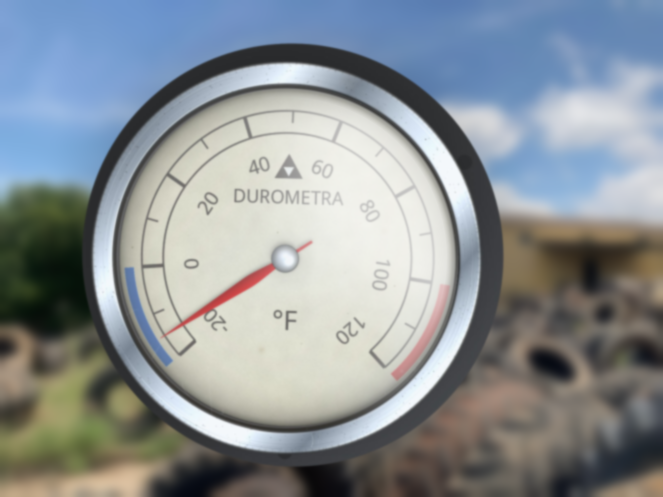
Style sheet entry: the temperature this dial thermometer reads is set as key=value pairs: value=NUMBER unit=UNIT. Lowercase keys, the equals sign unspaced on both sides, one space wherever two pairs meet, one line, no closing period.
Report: value=-15 unit=°F
